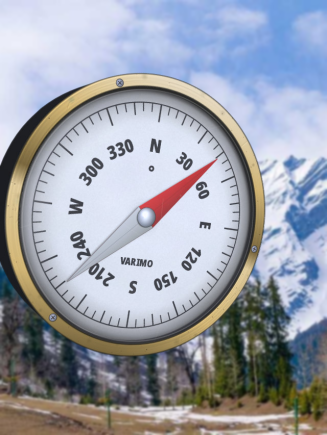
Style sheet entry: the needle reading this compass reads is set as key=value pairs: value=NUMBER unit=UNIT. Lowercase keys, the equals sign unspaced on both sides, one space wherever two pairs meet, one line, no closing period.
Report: value=45 unit=°
